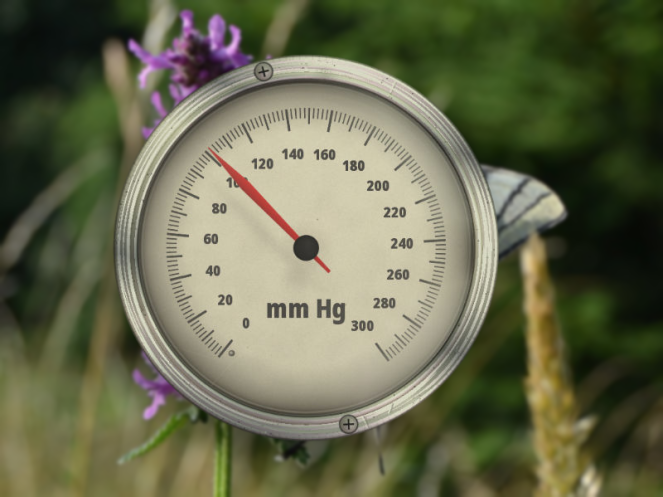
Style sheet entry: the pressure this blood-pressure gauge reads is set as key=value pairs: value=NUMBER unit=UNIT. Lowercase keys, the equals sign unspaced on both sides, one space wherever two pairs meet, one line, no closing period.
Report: value=102 unit=mmHg
